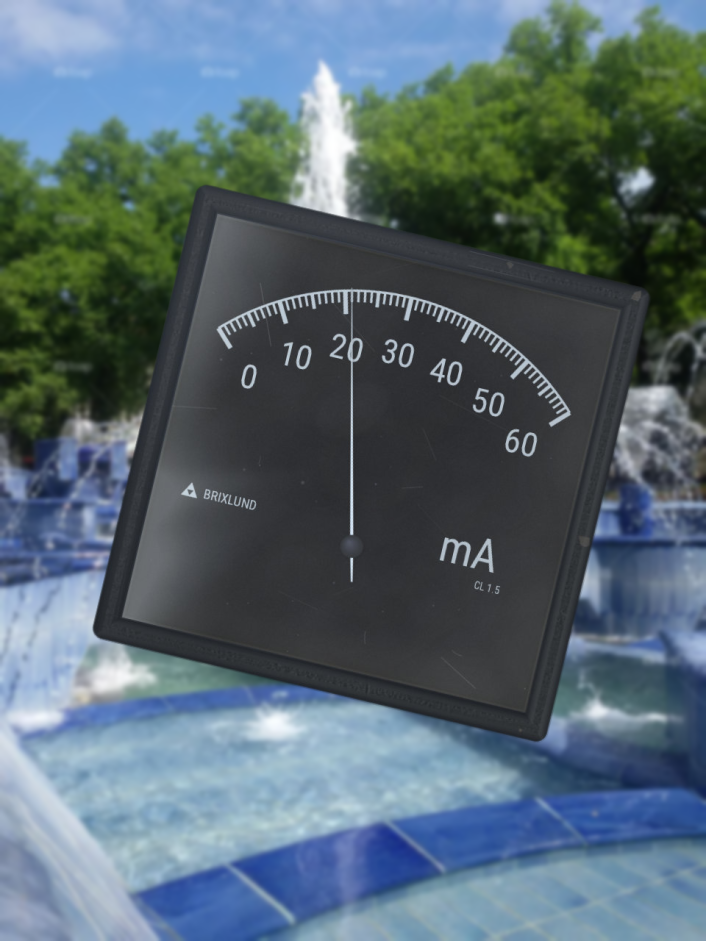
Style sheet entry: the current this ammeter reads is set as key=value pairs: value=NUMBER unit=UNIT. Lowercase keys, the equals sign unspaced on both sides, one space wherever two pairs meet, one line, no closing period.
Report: value=21 unit=mA
